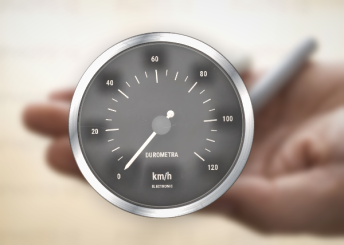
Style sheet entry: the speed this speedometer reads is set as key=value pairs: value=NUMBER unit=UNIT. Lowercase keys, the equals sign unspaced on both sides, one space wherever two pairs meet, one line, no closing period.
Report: value=0 unit=km/h
